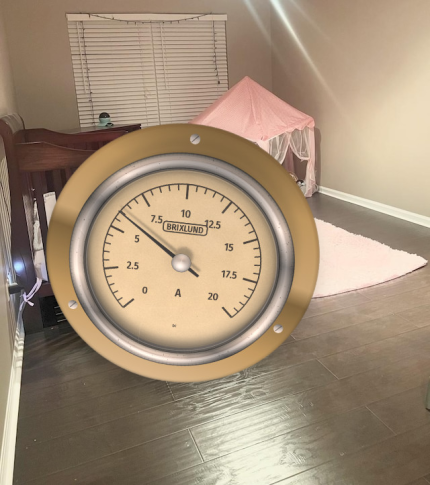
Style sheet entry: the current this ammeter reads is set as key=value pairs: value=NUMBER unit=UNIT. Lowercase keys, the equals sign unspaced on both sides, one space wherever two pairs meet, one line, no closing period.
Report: value=6 unit=A
